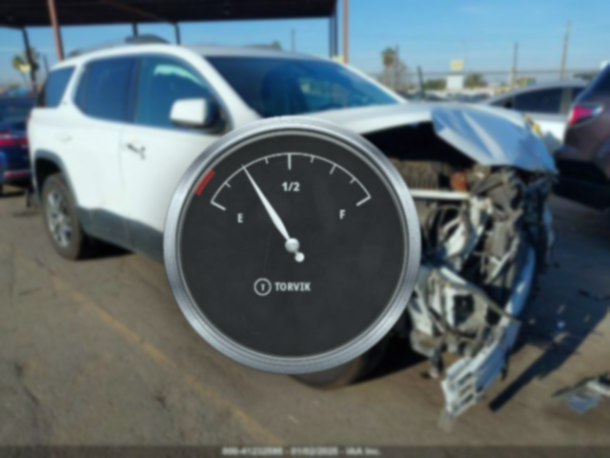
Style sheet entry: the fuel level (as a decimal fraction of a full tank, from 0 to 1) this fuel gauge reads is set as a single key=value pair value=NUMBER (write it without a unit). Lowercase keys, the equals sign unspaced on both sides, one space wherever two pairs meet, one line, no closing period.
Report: value=0.25
